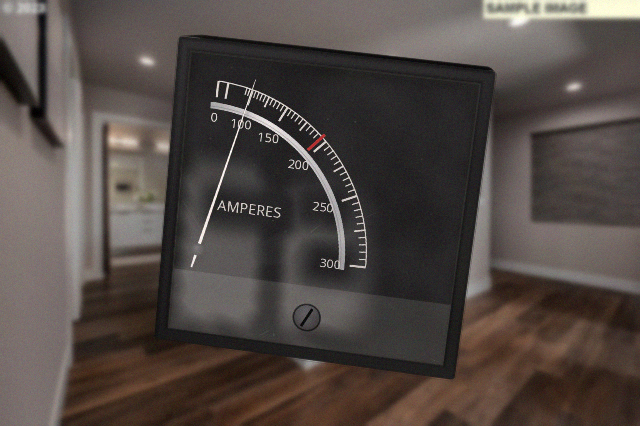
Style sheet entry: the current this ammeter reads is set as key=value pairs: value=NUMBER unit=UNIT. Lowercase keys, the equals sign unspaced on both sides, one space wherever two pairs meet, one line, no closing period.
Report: value=100 unit=A
